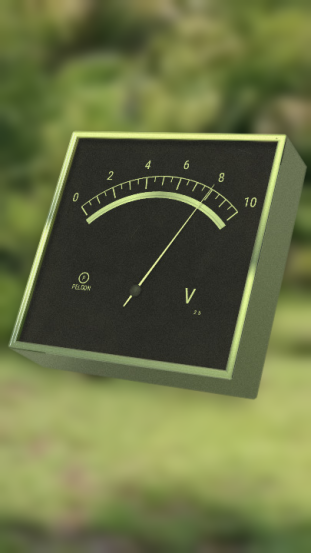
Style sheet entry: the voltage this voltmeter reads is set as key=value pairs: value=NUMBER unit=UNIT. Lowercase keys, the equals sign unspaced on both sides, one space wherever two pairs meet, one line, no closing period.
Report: value=8 unit=V
